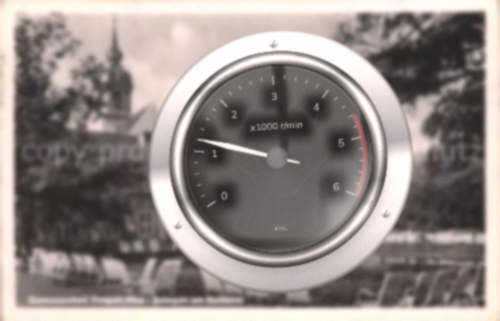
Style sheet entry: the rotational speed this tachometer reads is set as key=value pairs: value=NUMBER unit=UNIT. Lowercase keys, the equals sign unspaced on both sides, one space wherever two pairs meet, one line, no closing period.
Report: value=1200 unit=rpm
